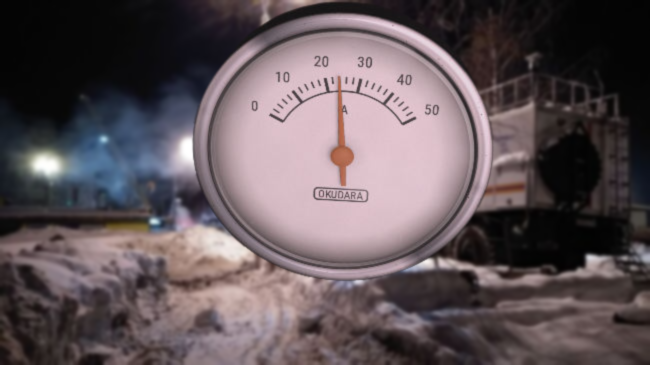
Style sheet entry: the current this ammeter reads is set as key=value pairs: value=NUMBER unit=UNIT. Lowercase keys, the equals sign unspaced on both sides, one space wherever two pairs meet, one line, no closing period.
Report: value=24 unit=A
